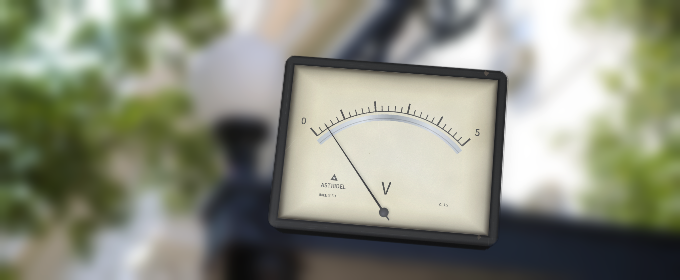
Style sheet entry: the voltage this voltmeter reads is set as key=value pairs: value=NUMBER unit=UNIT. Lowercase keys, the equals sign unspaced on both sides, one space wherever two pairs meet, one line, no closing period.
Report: value=0.4 unit=V
